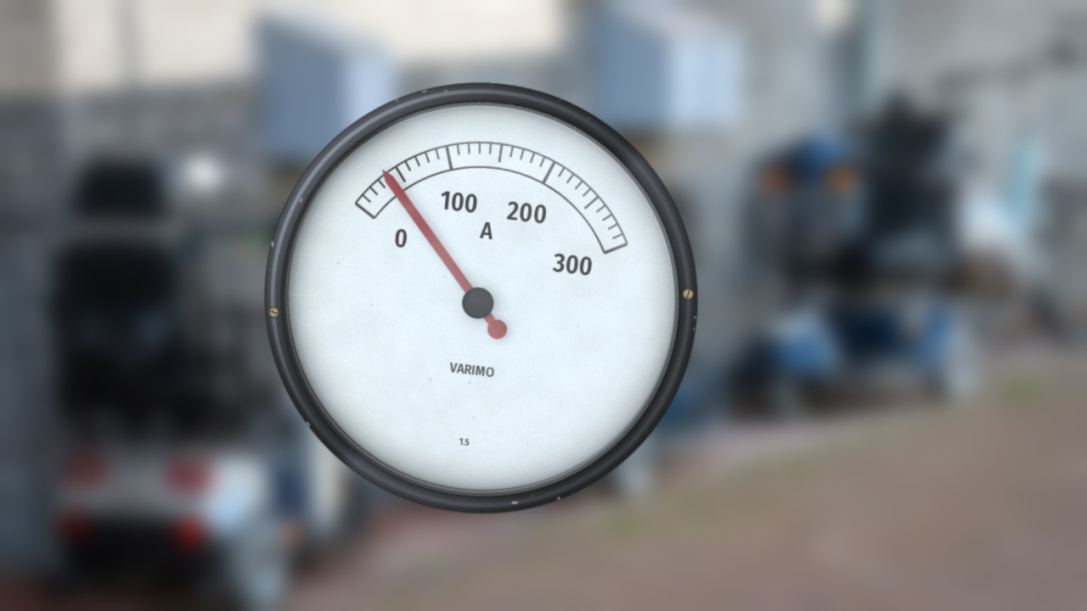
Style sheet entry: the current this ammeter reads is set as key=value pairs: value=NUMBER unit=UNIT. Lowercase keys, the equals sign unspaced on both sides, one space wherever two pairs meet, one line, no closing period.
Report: value=40 unit=A
